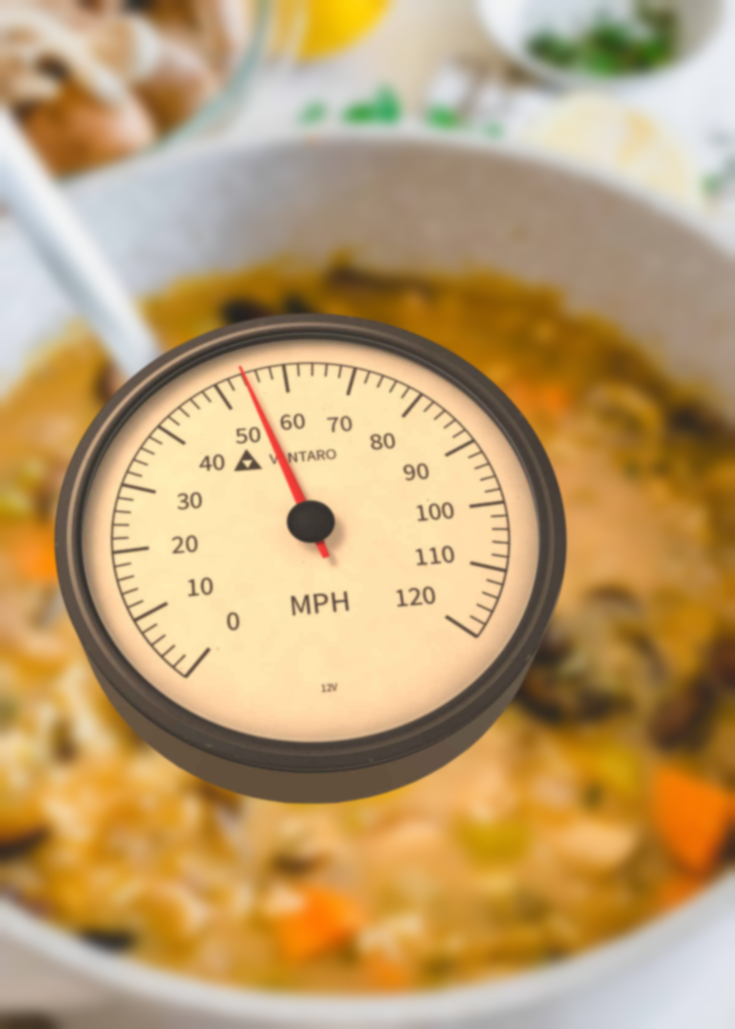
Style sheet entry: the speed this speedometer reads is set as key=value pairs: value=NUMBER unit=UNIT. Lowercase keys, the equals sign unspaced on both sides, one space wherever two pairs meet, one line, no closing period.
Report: value=54 unit=mph
